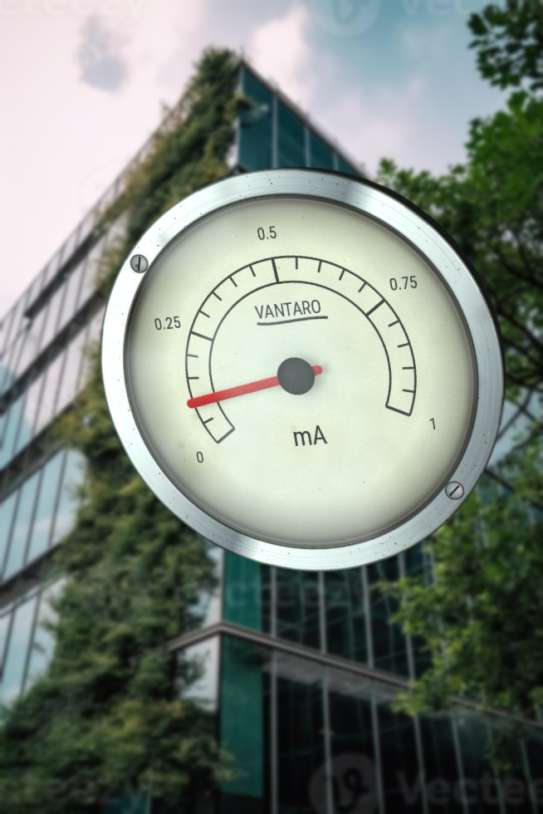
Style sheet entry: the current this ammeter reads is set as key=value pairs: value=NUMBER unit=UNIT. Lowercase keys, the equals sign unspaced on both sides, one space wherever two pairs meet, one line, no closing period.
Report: value=0.1 unit=mA
